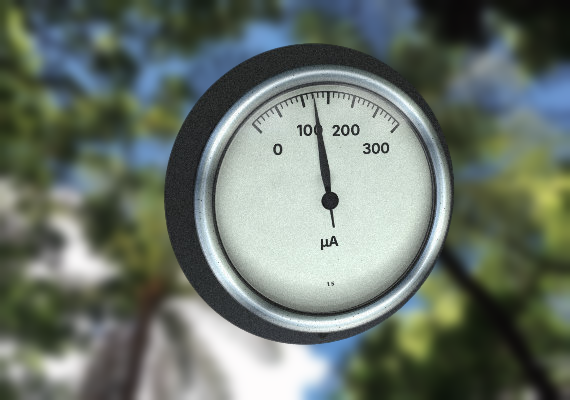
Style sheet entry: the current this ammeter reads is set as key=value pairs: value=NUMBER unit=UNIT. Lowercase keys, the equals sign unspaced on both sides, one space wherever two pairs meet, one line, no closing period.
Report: value=120 unit=µA
